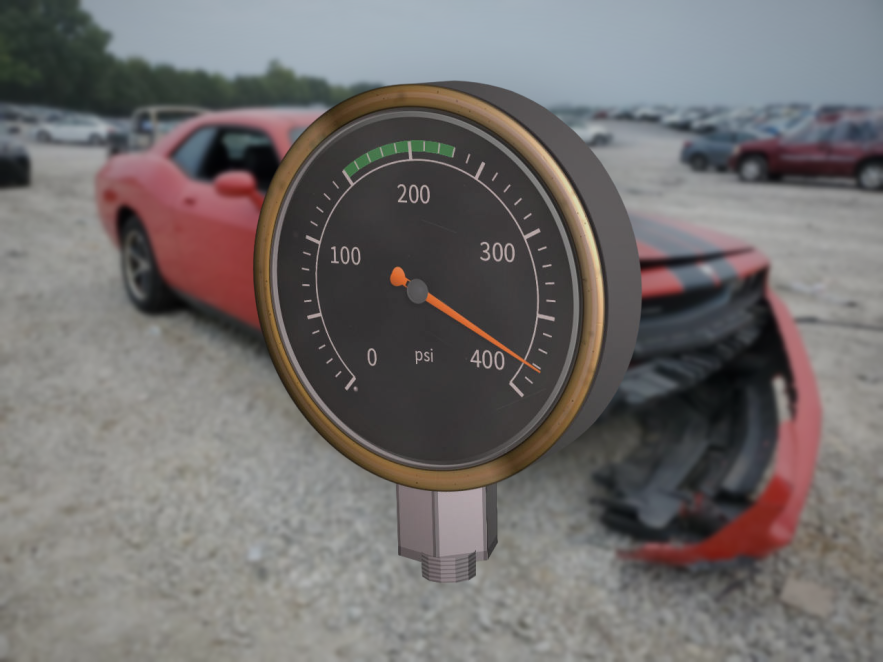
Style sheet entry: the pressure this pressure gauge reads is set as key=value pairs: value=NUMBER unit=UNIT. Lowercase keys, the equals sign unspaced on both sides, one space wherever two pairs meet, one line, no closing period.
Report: value=380 unit=psi
